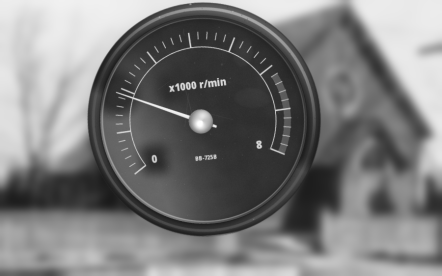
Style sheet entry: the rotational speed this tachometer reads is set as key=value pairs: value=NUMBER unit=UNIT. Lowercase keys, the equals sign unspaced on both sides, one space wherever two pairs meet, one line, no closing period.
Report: value=1900 unit=rpm
